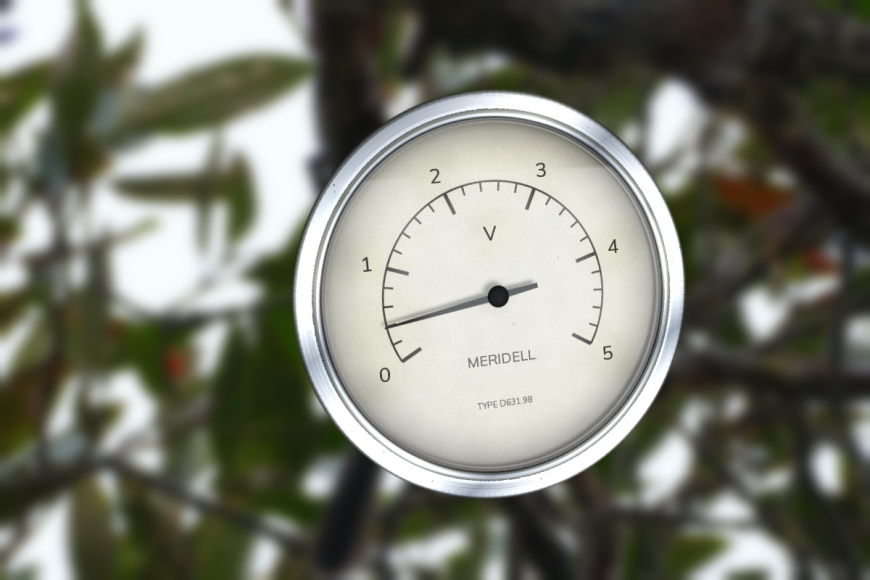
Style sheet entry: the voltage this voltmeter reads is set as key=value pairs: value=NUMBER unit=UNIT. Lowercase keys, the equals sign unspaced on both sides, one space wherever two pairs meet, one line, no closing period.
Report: value=0.4 unit=V
